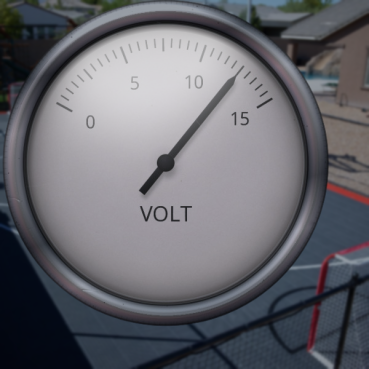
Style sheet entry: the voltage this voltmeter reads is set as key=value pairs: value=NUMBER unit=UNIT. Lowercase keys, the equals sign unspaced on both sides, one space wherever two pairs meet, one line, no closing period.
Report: value=12.5 unit=V
